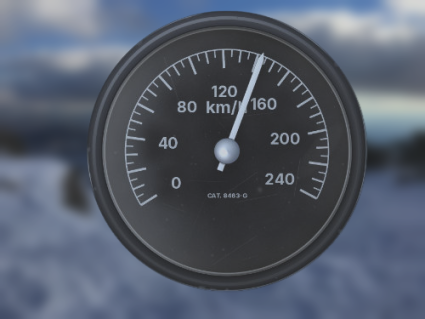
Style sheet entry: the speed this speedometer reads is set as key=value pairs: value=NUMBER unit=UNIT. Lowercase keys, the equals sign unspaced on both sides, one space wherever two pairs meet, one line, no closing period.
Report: value=142.5 unit=km/h
